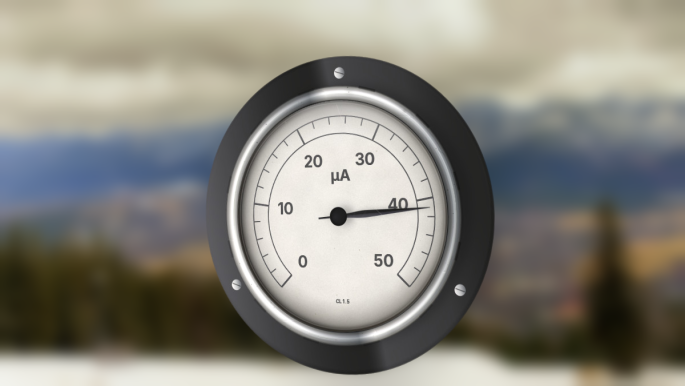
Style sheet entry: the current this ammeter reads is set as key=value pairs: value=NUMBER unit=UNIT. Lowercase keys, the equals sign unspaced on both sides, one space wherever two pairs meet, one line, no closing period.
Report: value=41 unit=µA
